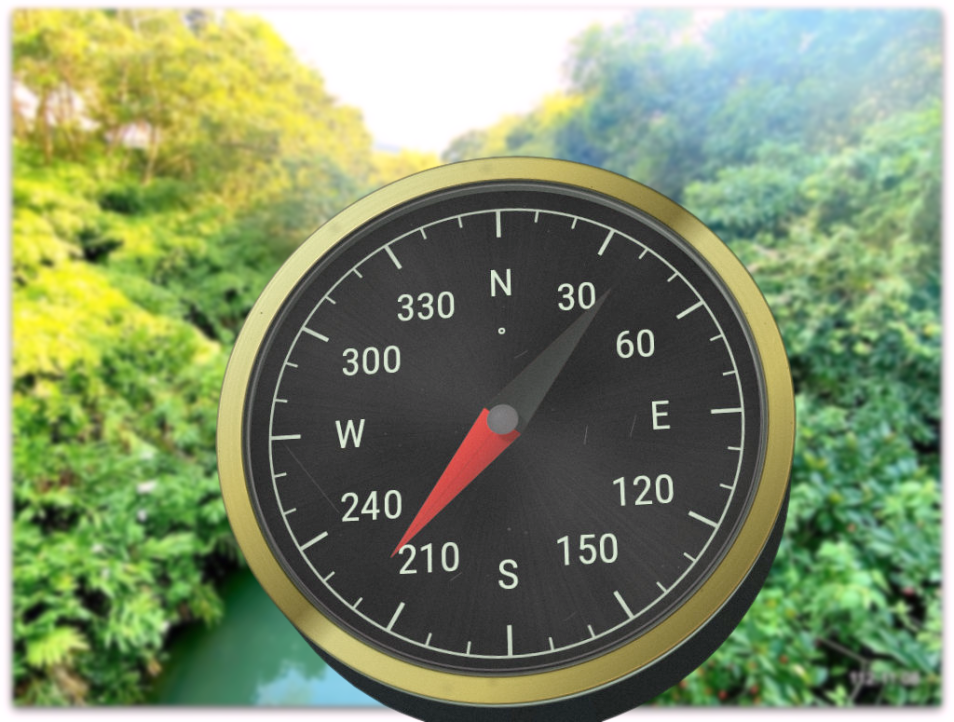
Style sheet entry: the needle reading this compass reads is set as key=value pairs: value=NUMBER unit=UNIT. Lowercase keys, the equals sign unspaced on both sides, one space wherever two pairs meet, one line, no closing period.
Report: value=220 unit=°
